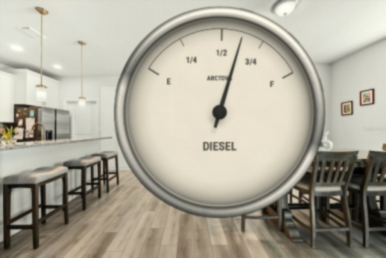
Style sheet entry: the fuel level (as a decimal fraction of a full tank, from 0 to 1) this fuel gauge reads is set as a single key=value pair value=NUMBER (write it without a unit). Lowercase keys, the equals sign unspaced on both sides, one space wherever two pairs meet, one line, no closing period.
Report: value=0.625
